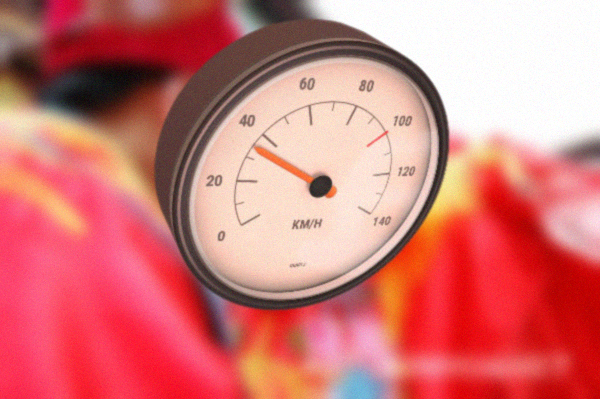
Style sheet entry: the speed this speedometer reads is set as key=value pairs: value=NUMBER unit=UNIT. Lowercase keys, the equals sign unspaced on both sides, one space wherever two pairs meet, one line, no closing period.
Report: value=35 unit=km/h
